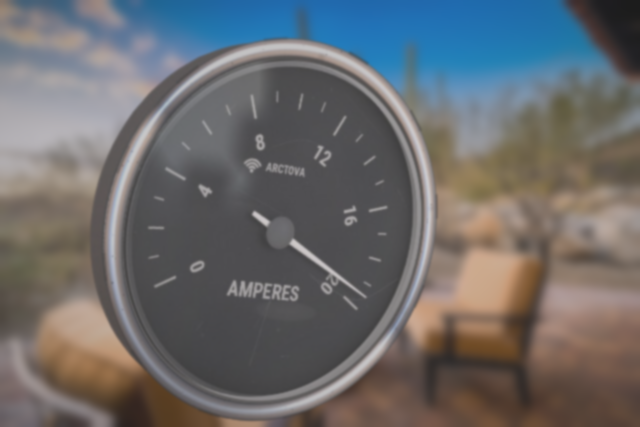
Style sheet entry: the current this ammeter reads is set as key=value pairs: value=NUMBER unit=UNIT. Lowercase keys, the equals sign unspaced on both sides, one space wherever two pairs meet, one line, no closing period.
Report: value=19.5 unit=A
